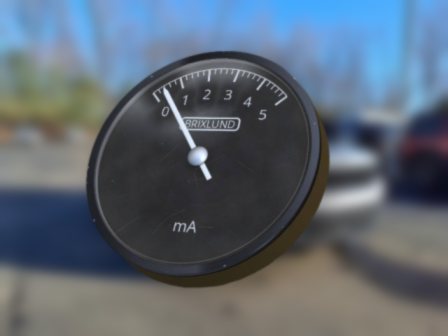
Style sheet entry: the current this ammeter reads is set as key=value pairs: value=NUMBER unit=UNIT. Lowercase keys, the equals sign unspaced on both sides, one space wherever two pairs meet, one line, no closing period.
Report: value=0.4 unit=mA
